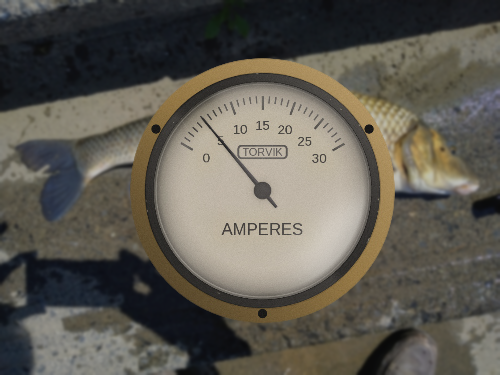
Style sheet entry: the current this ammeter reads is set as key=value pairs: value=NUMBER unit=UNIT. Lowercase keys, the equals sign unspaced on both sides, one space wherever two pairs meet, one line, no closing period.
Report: value=5 unit=A
